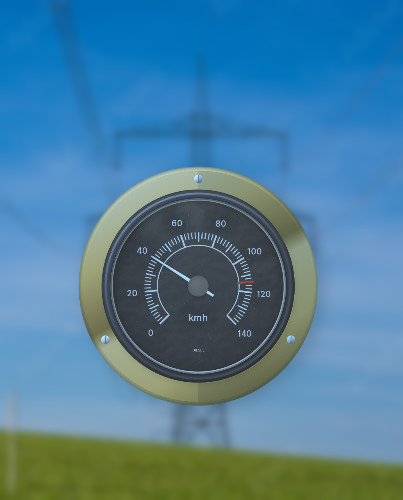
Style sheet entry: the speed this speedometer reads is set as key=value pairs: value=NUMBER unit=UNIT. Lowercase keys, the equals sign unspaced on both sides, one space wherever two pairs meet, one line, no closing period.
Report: value=40 unit=km/h
